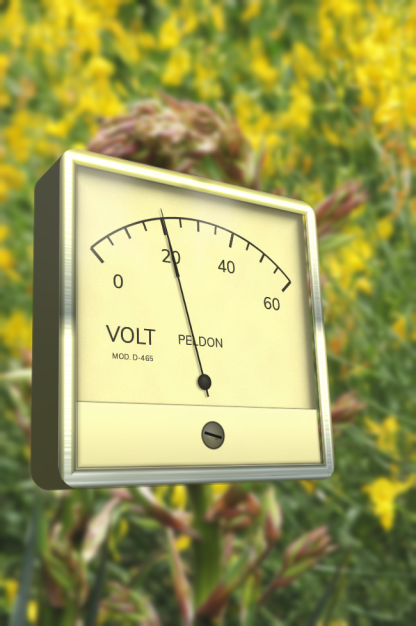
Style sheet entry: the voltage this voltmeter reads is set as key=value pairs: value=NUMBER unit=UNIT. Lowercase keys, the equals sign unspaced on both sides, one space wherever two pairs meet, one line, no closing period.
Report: value=20 unit=V
